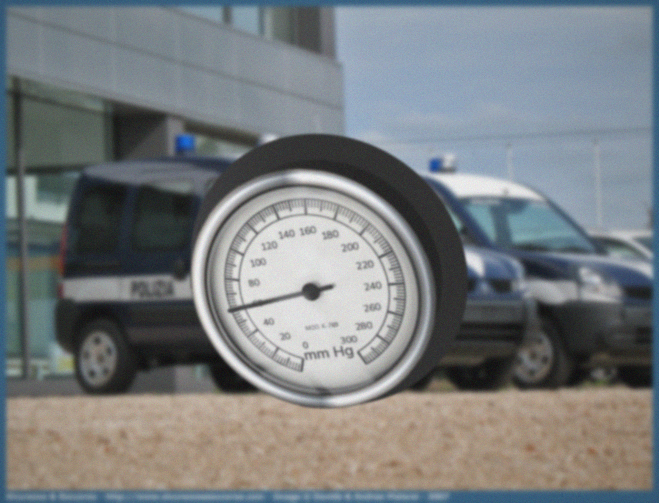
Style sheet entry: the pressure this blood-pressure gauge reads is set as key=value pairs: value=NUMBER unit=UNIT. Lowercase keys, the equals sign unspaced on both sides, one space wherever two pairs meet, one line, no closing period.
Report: value=60 unit=mmHg
